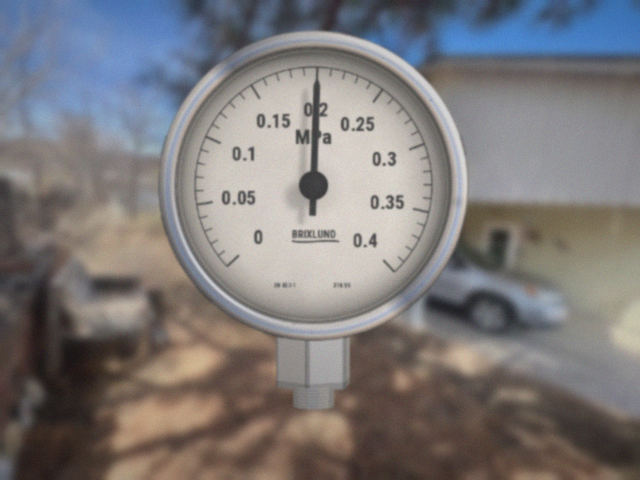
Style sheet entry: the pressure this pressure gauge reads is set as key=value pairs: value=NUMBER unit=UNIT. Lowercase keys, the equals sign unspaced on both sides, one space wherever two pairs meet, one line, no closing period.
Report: value=0.2 unit=MPa
